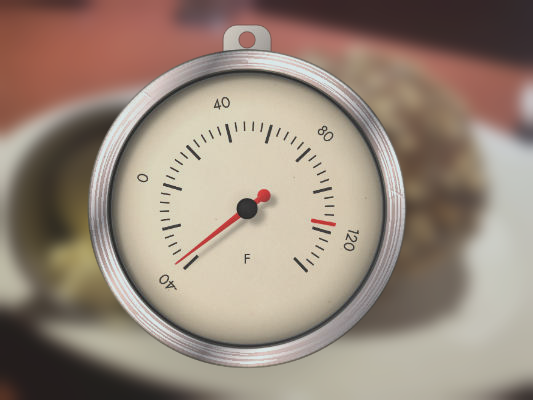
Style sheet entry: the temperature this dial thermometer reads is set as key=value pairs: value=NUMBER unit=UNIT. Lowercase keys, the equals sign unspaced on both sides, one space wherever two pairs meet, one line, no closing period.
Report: value=-36 unit=°F
